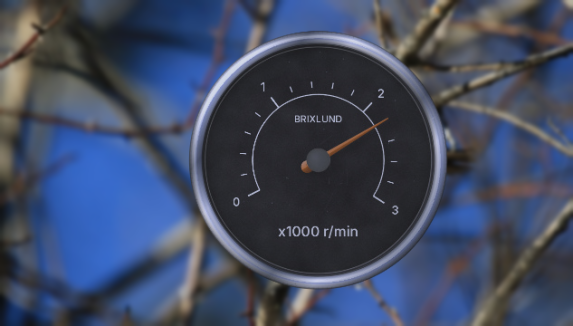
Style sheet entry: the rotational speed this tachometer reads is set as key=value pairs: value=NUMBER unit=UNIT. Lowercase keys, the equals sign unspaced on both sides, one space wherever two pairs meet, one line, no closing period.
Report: value=2200 unit=rpm
